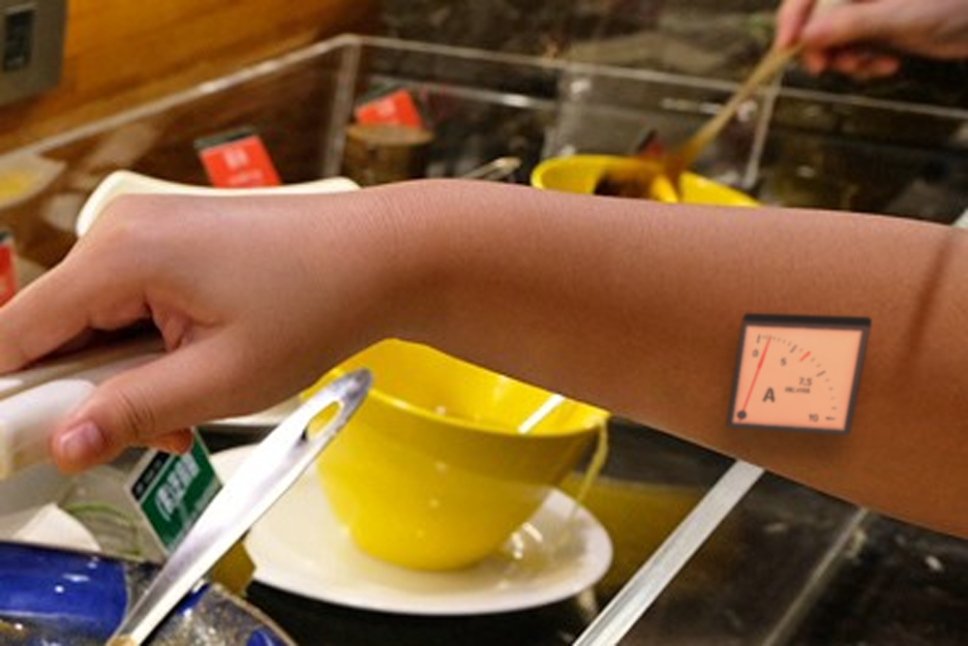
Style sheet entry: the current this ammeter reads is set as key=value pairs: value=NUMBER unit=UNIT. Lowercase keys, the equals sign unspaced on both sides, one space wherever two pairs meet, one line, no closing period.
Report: value=2.5 unit=A
